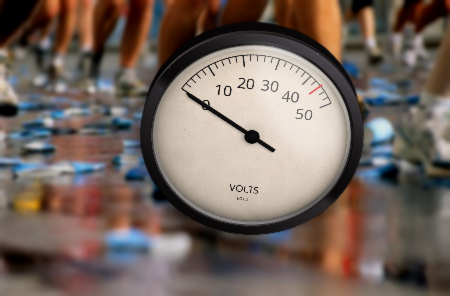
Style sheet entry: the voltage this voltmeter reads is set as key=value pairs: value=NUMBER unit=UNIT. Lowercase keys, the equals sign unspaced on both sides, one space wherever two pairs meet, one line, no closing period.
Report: value=0 unit=V
